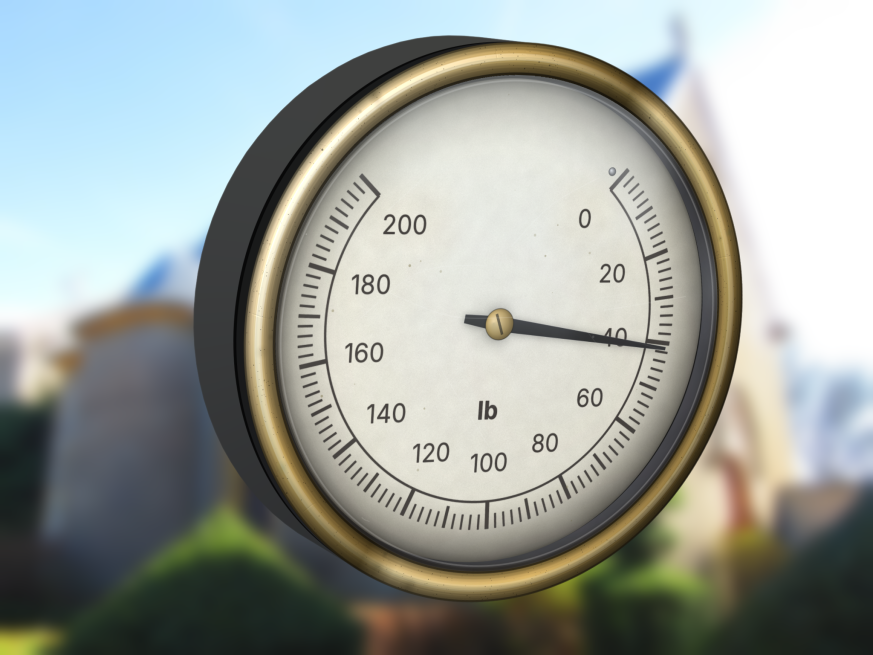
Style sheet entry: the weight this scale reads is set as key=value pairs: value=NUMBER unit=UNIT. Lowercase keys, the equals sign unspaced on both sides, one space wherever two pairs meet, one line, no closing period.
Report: value=41 unit=lb
